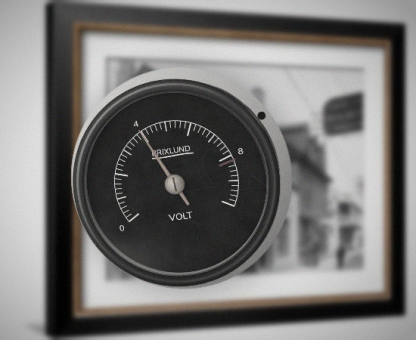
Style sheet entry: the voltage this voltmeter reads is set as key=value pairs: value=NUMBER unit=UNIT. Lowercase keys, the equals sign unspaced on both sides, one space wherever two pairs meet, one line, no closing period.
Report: value=4 unit=V
